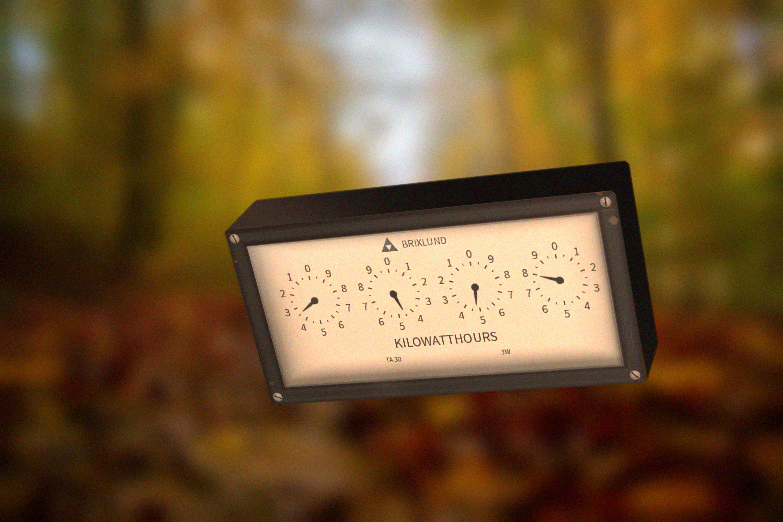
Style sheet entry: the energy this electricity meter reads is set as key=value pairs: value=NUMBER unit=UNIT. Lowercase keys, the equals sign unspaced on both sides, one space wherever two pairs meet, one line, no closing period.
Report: value=3448 unit=kWh
